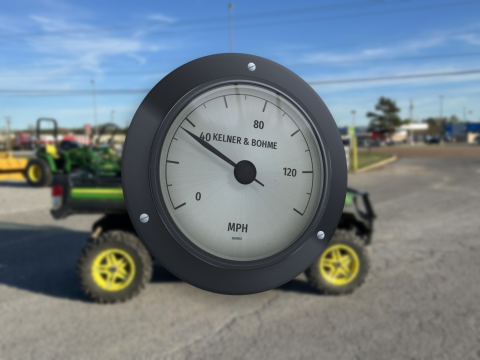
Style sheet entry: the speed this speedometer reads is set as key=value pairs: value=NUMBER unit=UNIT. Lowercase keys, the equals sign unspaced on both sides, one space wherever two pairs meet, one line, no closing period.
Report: value=35 unit=mph
